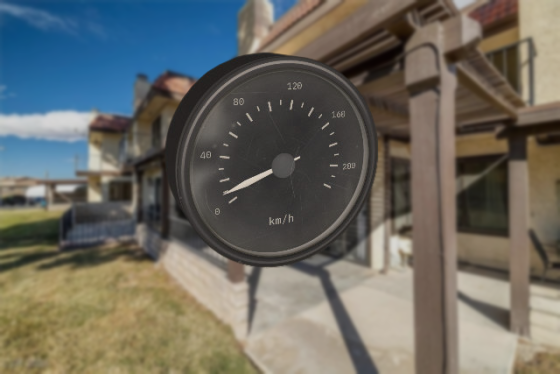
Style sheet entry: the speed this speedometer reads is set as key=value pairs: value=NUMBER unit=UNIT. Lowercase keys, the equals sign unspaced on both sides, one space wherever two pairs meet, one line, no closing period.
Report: value=10 unit=km/h
